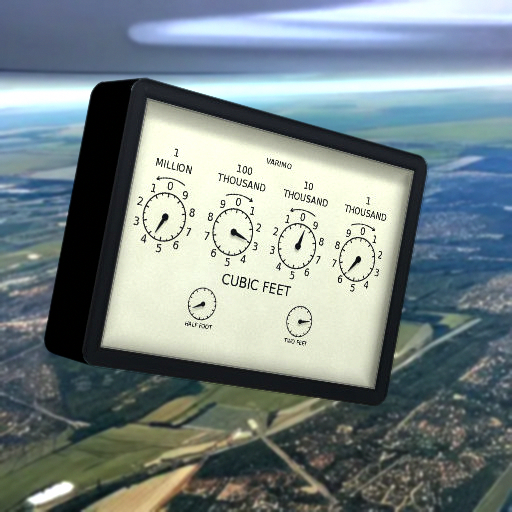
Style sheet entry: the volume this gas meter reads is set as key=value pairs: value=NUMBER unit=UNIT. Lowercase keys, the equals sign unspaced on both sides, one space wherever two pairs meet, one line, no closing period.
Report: value=429600 unit=ft³
